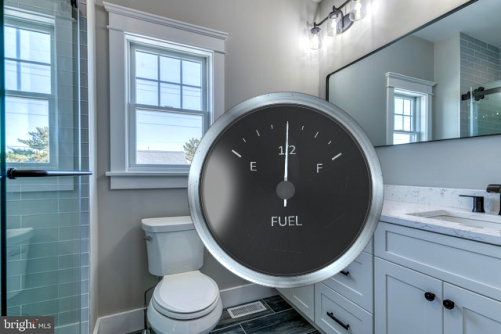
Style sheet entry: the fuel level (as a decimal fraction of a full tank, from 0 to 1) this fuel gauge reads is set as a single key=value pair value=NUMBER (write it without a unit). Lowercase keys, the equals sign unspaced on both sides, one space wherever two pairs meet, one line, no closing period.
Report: value=0.5
